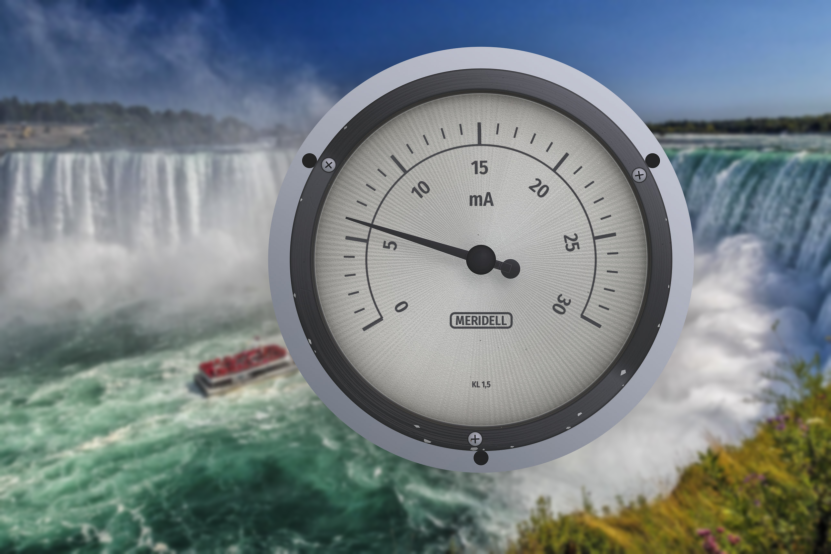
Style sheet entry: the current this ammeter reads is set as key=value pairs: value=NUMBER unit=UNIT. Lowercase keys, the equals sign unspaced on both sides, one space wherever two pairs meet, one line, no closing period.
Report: value=6 unit=mA
